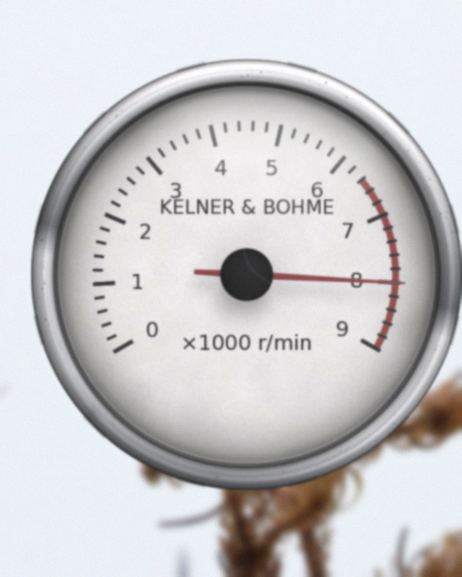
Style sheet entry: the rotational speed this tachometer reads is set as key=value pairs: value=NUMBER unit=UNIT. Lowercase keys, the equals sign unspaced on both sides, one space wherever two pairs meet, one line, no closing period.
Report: value=8000 unit=rpm
